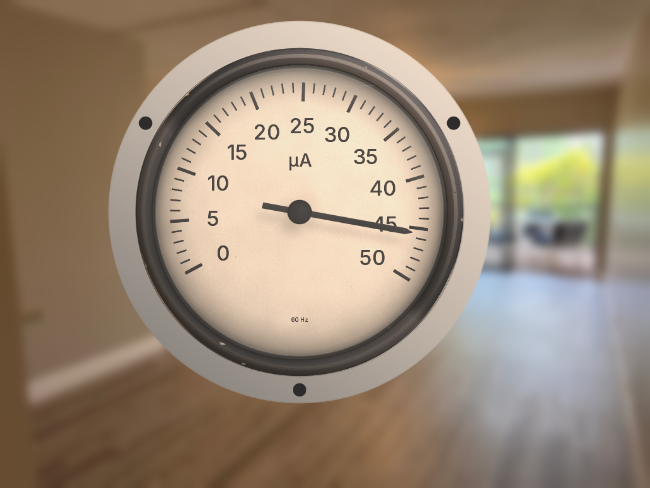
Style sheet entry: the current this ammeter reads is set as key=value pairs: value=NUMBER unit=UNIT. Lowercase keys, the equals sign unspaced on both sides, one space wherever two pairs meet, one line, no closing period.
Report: value=45.5 unit=µA
